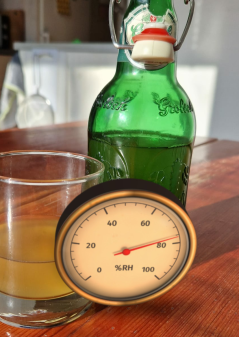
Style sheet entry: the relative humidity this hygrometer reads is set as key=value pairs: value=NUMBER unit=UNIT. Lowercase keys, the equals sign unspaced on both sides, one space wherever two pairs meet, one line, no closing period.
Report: value=76 unit=%
